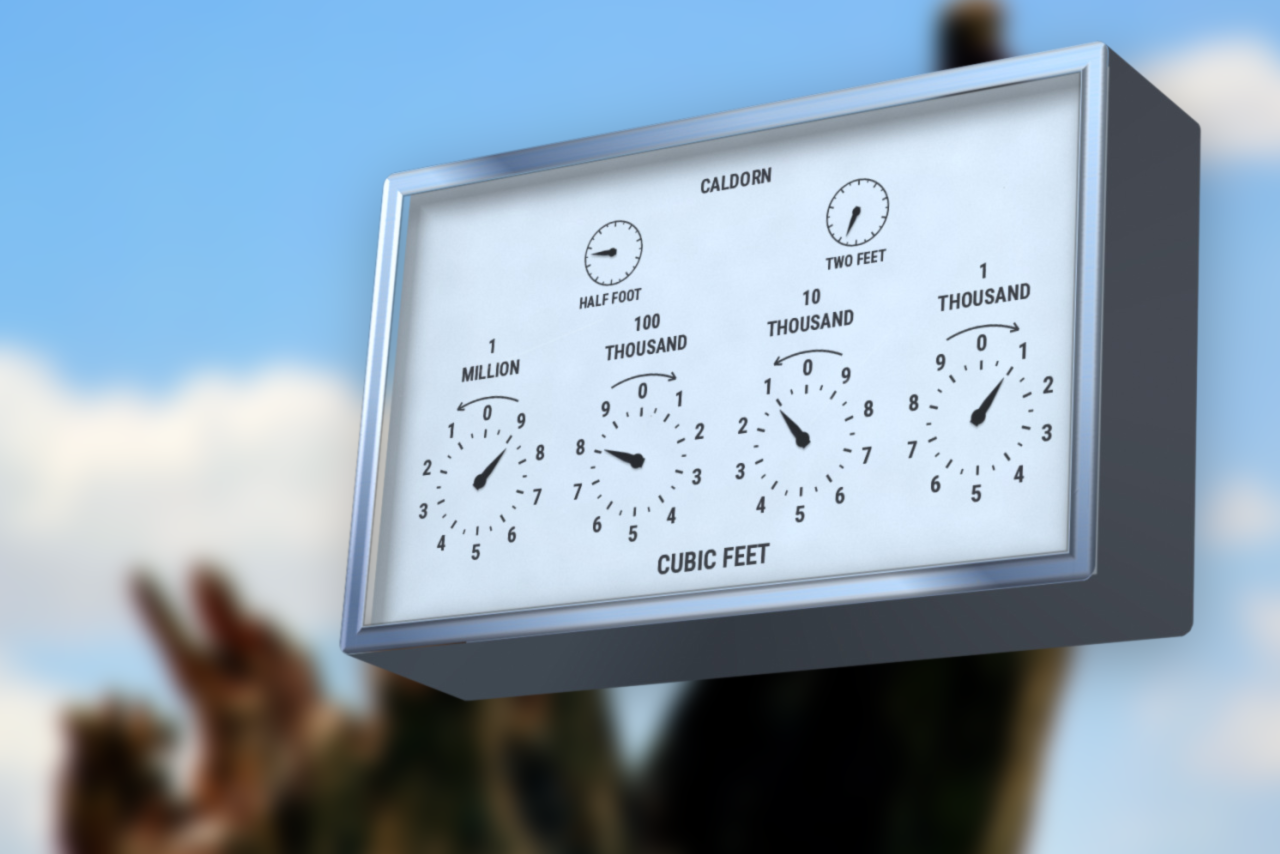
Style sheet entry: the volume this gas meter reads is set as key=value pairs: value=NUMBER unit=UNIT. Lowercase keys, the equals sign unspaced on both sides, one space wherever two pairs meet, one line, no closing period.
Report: value=881100 unit=ft³
